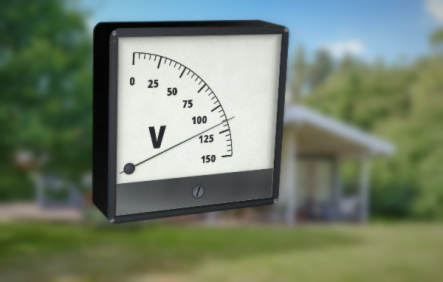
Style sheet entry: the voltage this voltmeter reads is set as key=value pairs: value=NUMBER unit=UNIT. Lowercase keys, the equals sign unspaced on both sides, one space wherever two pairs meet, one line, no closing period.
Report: value=115 unit=V
